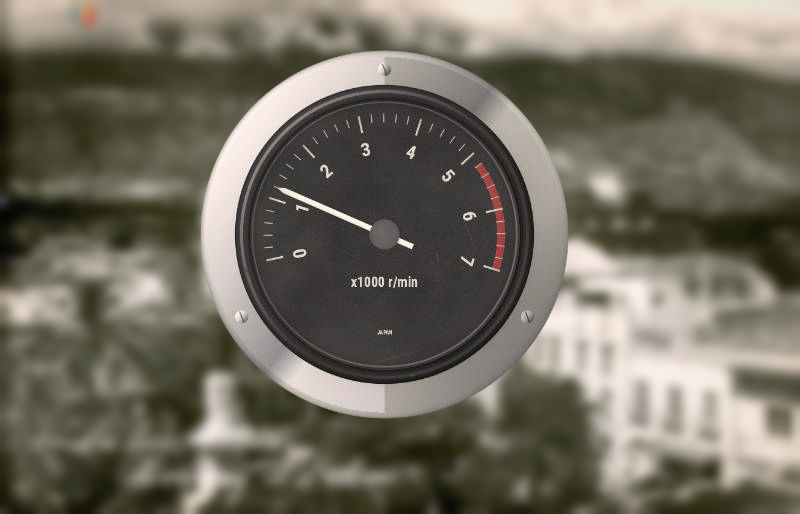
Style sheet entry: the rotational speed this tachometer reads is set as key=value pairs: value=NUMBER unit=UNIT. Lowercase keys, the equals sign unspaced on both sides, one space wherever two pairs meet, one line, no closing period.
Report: value=1200 unit=rpm
